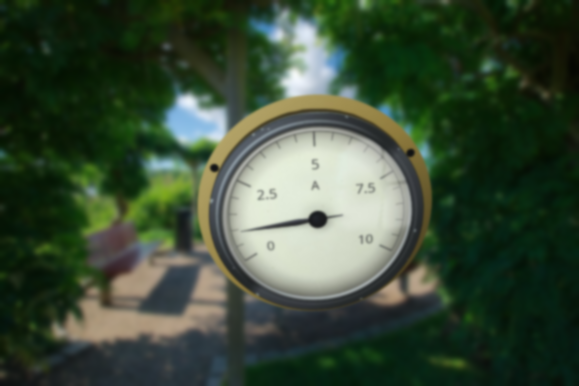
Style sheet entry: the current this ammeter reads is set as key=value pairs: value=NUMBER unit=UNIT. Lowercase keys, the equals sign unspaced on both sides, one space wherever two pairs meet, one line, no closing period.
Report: value=1 unit=A
